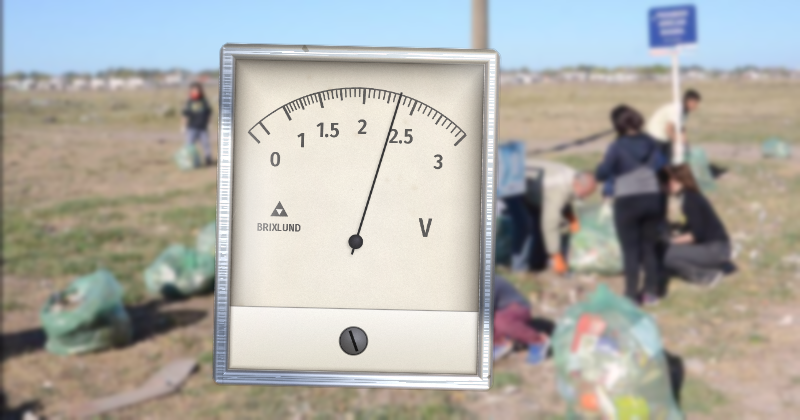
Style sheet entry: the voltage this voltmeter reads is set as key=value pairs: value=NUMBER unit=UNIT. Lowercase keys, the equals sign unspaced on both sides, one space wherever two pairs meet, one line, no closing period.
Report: value=2.35 unit=V
